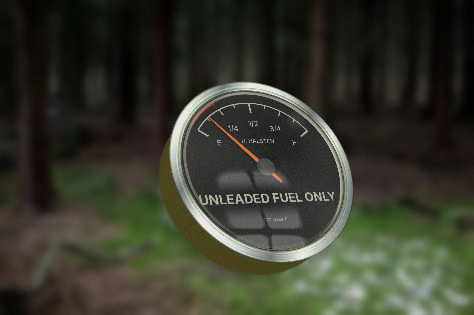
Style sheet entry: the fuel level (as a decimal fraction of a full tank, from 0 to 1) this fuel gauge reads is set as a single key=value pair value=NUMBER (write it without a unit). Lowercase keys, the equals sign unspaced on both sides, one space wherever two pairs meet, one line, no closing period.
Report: value=0.125
